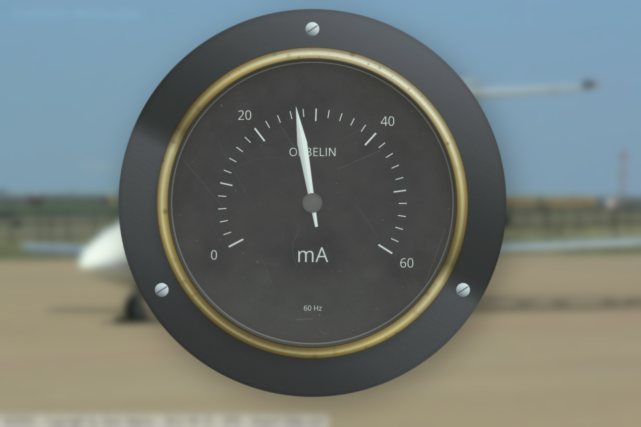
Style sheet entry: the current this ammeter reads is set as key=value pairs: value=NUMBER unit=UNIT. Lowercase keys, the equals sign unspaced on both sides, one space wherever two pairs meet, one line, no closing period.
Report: value=27 unit=mA
